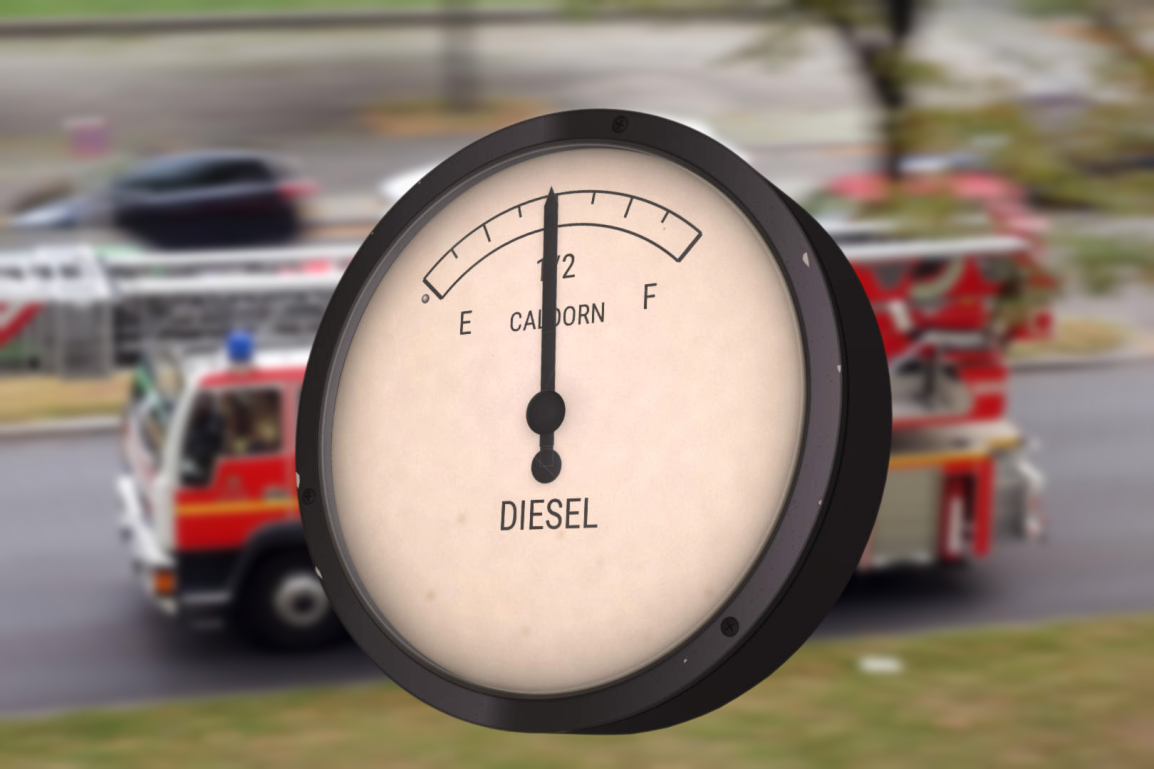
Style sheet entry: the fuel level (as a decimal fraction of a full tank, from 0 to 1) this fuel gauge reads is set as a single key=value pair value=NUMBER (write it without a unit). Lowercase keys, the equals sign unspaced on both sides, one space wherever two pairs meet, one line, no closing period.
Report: value=0.5
